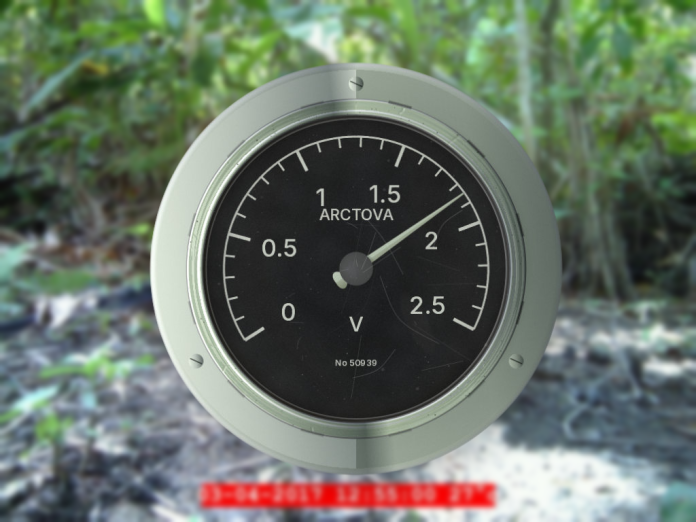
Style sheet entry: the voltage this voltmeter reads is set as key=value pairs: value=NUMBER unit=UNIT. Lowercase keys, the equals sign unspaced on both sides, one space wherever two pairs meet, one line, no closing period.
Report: value=1.85 unit=V
